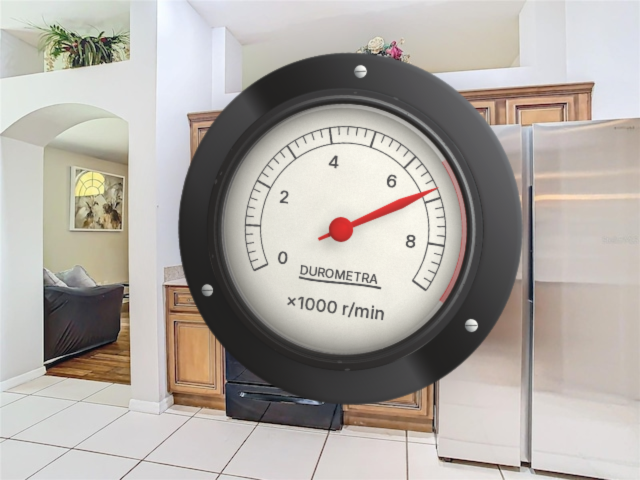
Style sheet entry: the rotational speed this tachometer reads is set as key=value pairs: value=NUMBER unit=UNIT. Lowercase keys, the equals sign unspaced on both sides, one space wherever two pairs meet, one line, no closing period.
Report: value=6800 unit=rpm
